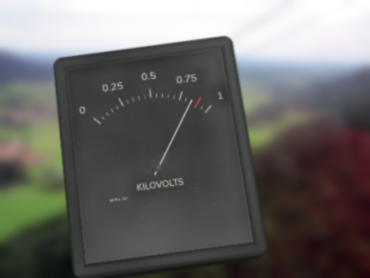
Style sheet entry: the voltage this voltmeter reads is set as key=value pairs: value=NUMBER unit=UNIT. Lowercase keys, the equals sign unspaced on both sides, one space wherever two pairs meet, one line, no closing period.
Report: value=0.85 unit=kV
